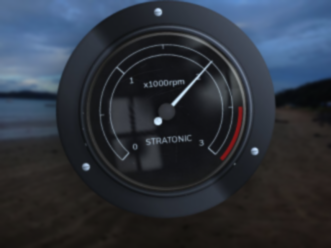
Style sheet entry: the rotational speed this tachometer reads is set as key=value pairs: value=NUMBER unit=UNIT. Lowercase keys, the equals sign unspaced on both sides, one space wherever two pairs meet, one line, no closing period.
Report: value=2000 unit=rpm
